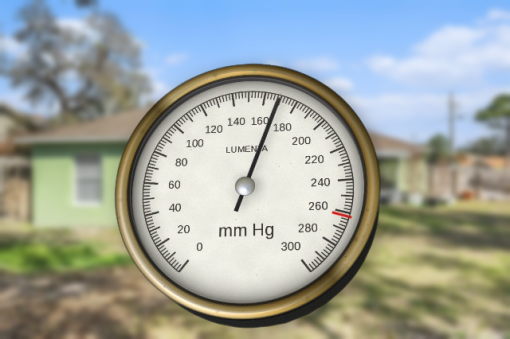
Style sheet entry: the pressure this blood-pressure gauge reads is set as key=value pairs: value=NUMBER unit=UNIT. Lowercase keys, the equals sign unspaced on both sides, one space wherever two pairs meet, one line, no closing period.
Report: value=170 unit=mmHg
